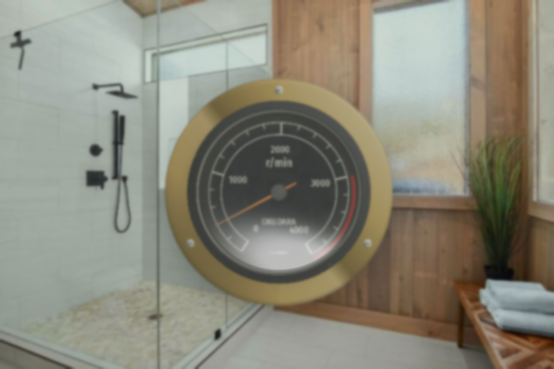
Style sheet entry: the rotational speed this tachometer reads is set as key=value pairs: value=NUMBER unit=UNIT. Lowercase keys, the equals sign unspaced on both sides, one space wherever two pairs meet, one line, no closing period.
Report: value=400 unit=rpm
